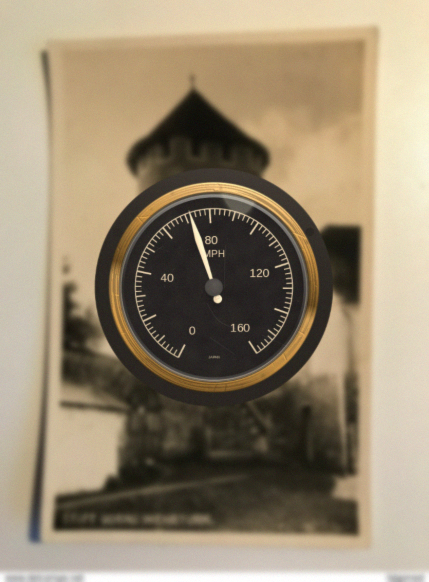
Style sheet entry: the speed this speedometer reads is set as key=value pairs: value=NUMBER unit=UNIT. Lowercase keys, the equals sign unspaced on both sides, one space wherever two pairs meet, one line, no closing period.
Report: value=72 unit=mph
